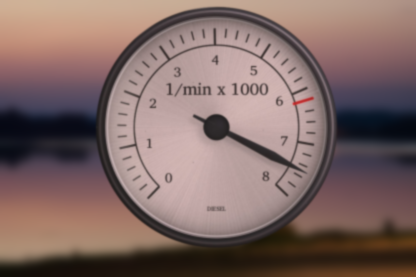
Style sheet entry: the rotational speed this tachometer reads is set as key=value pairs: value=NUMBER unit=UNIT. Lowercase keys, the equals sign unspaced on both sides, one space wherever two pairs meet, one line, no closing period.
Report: value=7500 unit=rpm
